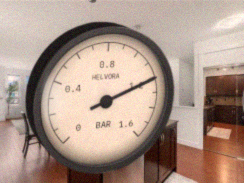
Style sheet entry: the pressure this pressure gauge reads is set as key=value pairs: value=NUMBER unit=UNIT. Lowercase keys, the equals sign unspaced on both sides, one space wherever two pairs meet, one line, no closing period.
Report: value=1.2 unit=bar
